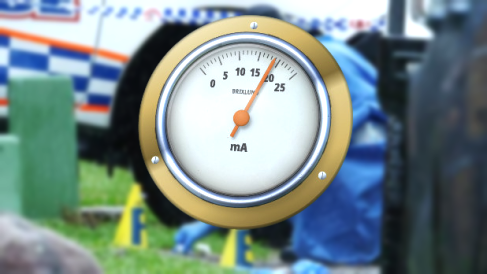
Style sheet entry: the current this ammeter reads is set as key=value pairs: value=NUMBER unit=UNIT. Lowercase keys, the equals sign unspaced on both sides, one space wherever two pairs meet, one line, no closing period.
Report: value=19 unit=mA
